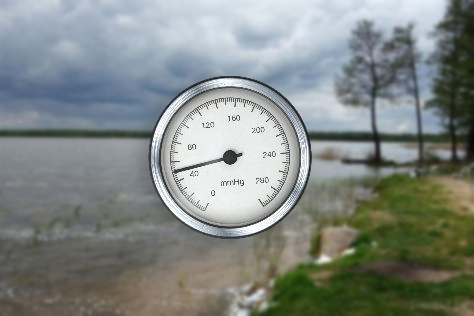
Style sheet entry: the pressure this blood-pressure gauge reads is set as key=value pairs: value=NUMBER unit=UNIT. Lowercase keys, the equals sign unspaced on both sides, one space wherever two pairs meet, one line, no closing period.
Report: value=50 unit=mmHg
